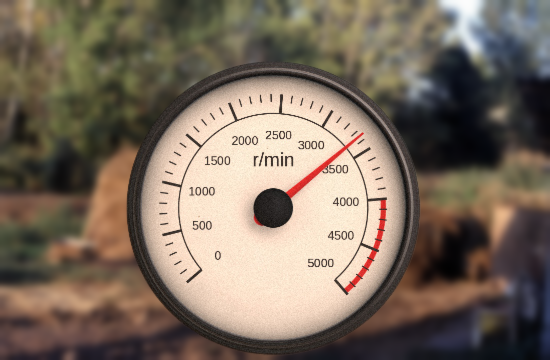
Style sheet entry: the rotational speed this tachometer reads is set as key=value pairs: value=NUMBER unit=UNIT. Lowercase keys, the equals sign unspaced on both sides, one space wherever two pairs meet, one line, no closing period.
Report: value=3350 unit=rpm
